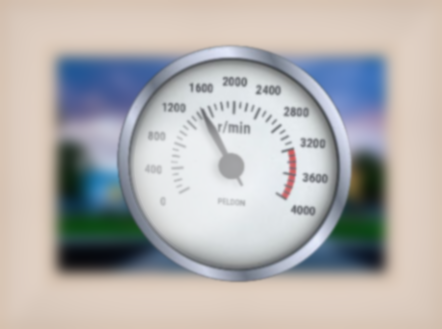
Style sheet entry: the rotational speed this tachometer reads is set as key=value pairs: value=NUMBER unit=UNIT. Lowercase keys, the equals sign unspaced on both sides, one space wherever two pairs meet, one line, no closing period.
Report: value=1500 unit=rpm
